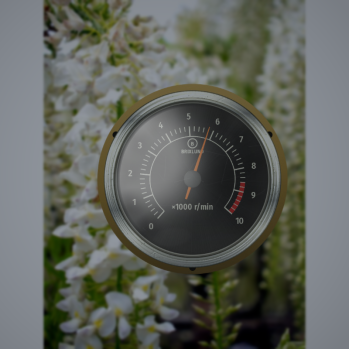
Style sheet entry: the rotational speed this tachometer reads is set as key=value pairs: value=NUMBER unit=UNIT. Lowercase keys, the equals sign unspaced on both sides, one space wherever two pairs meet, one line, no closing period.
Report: value=5800 unit=rpm
